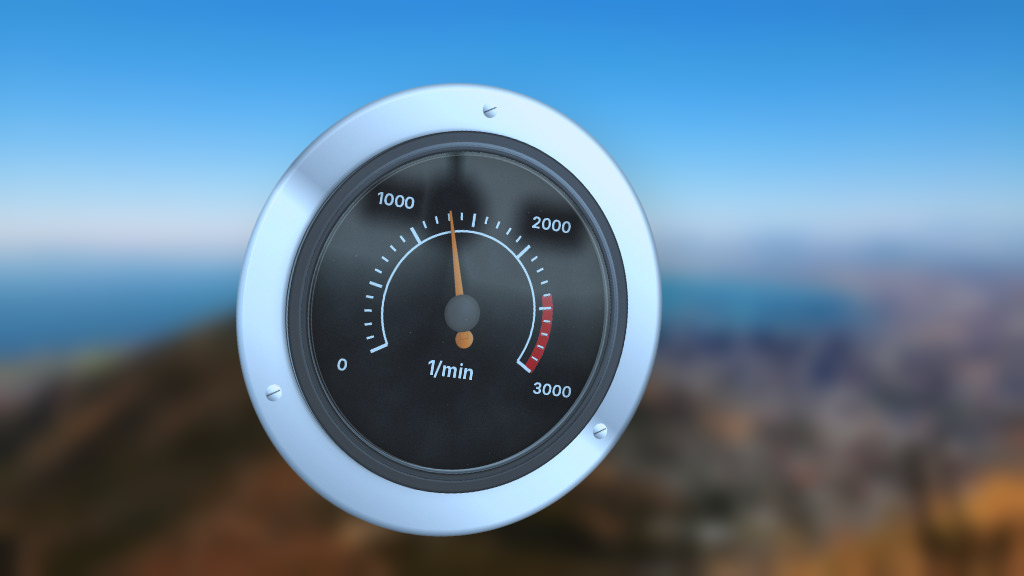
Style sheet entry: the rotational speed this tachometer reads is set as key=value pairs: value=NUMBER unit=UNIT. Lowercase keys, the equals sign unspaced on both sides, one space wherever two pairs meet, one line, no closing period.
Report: value=1300 unit=rpm
